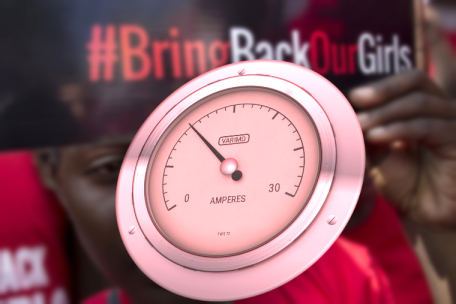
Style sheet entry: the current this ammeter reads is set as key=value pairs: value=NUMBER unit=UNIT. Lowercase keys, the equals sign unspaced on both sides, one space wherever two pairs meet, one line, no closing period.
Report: value=10 unit=A
